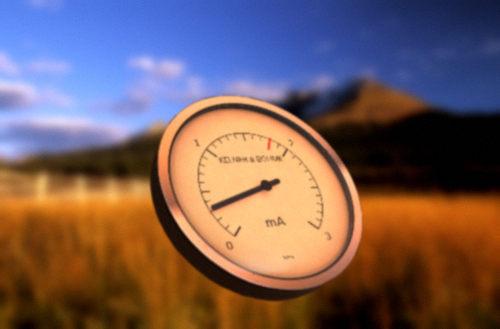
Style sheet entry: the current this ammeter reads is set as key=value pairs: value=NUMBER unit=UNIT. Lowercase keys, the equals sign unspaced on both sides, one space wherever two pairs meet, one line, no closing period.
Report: value=0.3 unit=mA
